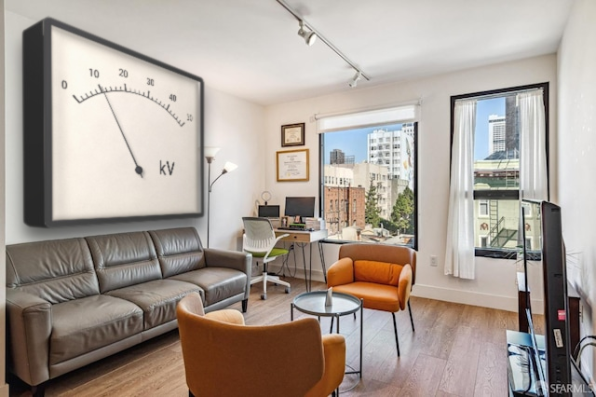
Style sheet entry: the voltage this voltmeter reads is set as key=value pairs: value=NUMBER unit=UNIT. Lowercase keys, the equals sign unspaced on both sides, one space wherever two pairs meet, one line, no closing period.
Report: value=10 unit=kV
